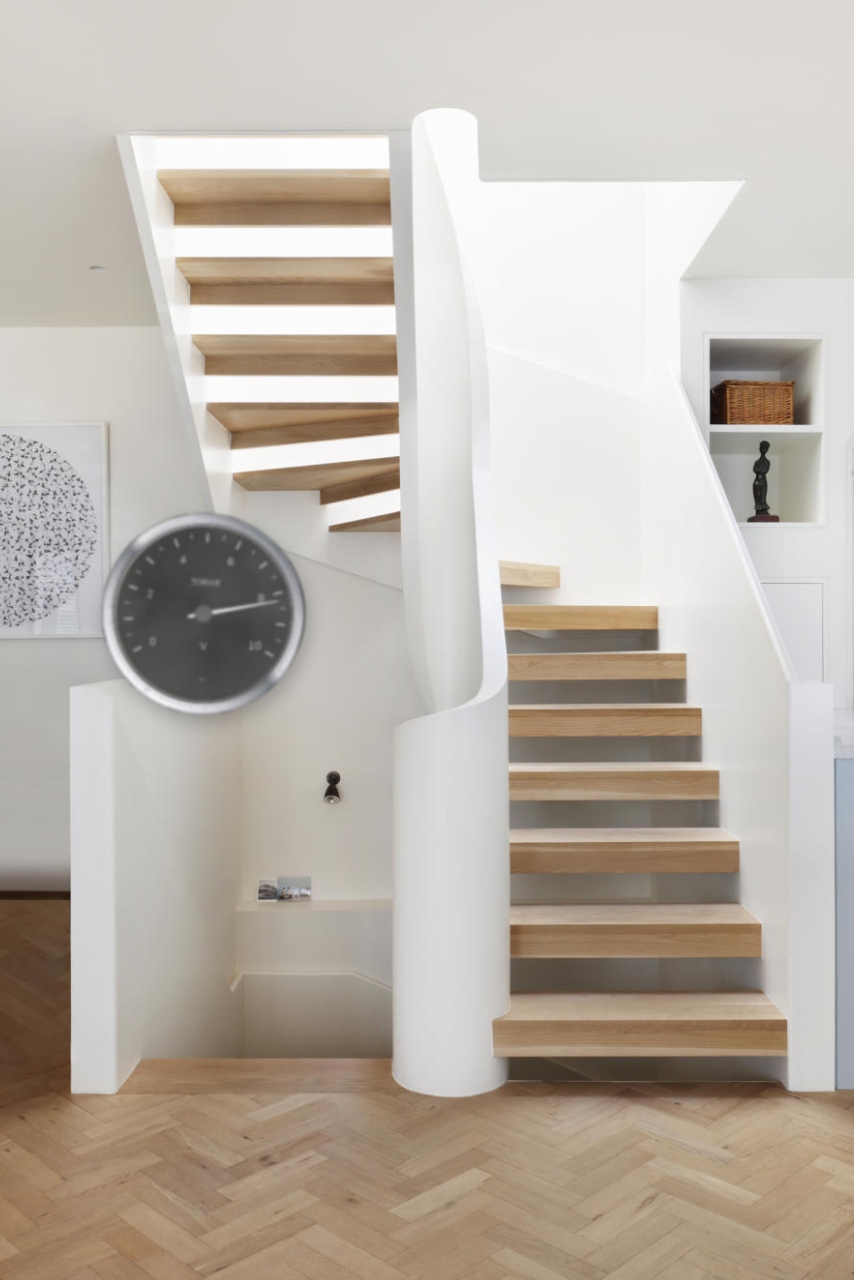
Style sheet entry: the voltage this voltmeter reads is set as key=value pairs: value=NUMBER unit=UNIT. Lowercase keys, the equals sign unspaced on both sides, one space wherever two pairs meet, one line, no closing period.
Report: value=8.25 unit=V
